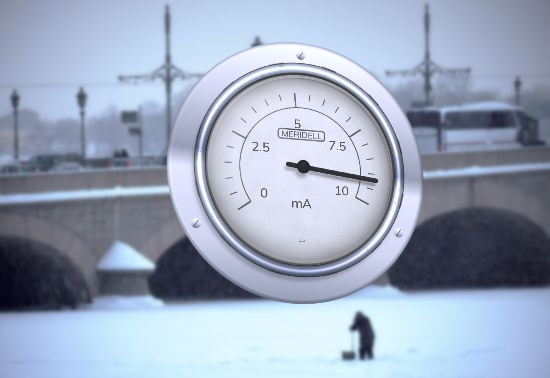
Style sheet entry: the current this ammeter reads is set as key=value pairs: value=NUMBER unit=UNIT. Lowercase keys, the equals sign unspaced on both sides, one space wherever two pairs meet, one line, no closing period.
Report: value=9.25 unit=mA
